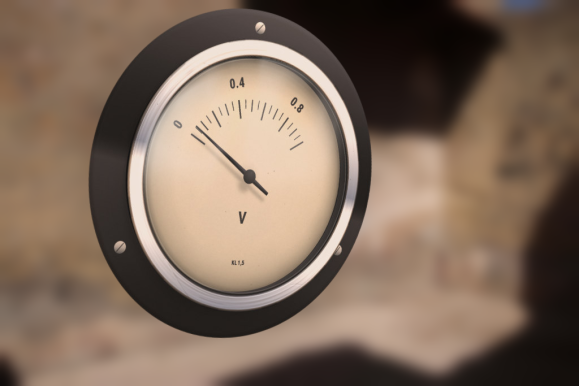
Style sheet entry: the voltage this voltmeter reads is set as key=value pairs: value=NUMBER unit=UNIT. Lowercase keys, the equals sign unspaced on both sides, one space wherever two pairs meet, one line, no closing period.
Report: value=0.05 unit=V
